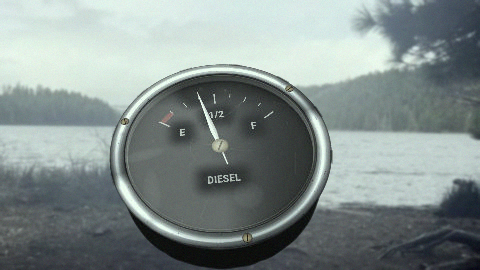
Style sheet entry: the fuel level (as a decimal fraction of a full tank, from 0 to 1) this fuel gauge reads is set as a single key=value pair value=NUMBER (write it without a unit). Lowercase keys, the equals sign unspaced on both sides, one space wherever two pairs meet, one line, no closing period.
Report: value=0.375
